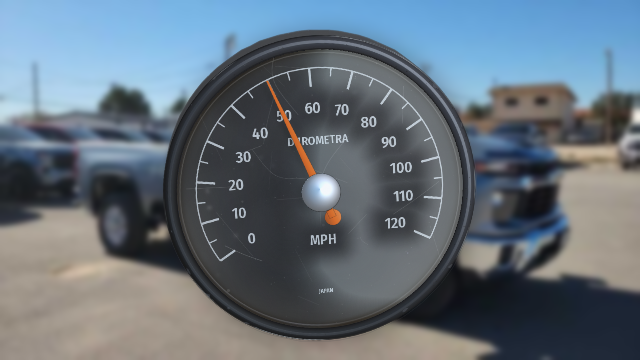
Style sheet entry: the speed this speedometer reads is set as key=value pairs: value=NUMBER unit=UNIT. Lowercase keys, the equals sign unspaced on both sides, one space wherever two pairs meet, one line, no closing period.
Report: value=50 unit=mph
